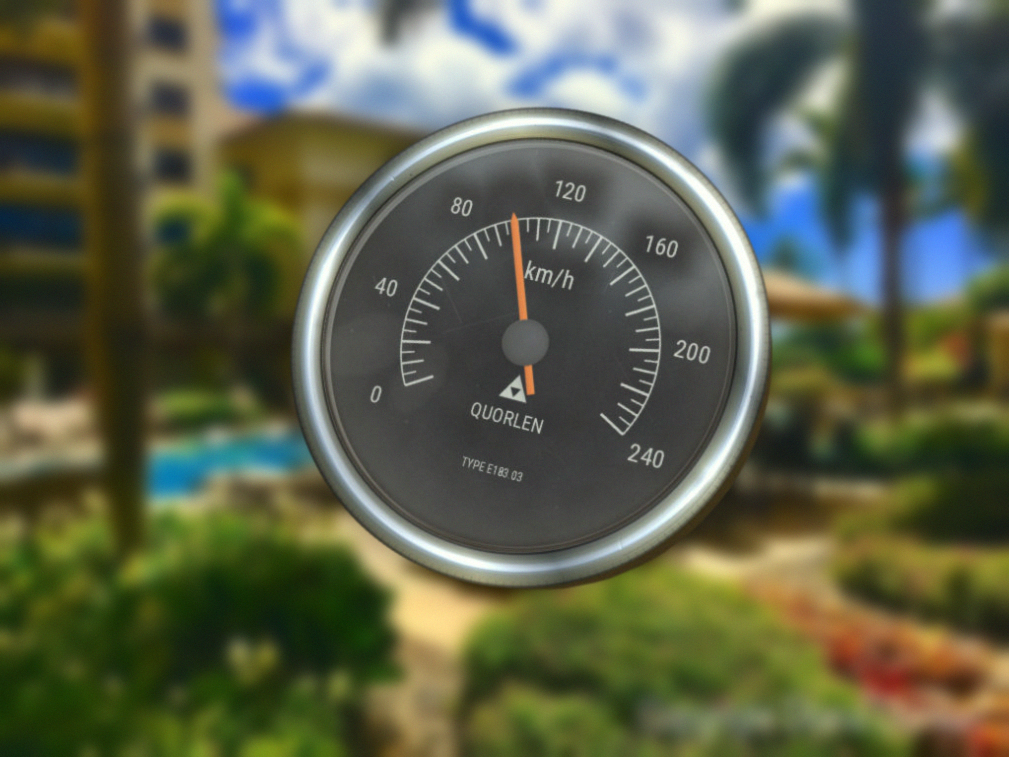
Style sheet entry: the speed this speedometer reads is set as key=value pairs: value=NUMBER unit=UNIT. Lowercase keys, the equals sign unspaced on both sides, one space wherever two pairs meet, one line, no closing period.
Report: value=100 unit=km/h
